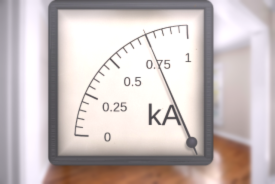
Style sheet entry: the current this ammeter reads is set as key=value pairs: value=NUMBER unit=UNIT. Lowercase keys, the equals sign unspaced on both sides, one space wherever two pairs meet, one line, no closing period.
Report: value=0.75 unit=kA
